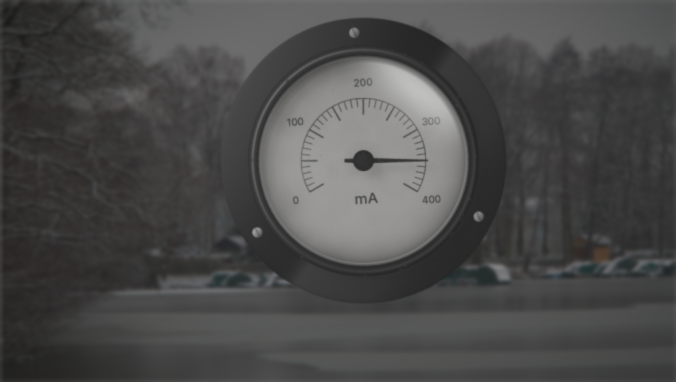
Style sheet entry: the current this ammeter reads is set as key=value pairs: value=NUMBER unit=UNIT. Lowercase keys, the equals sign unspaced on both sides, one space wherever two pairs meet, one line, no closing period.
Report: value=350 unit=mA
